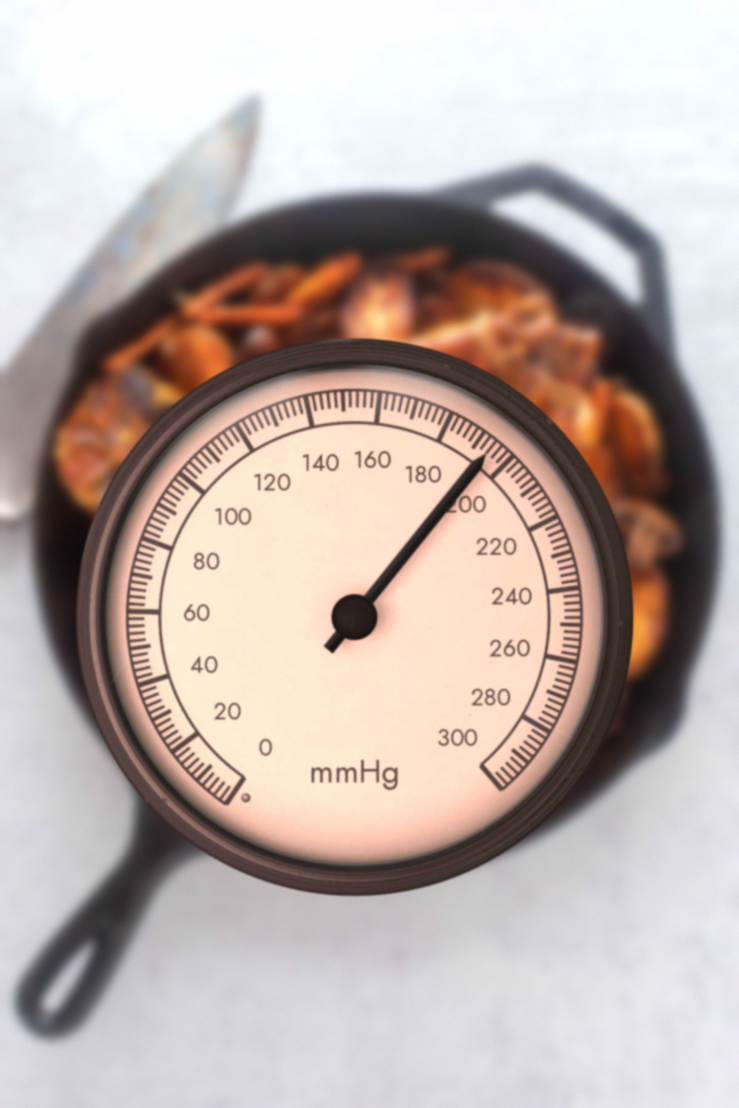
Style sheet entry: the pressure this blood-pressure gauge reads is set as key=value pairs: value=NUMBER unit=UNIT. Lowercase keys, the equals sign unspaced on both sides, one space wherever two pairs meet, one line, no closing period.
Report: value=194 unit=mmHg
